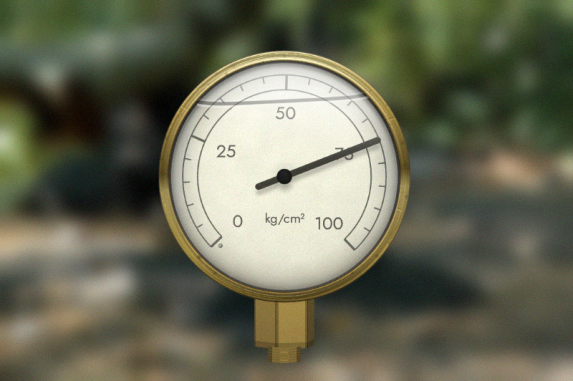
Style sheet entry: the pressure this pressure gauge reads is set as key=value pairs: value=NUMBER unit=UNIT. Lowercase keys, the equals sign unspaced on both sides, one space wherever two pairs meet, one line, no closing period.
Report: value=75 unit=kg/cm²
